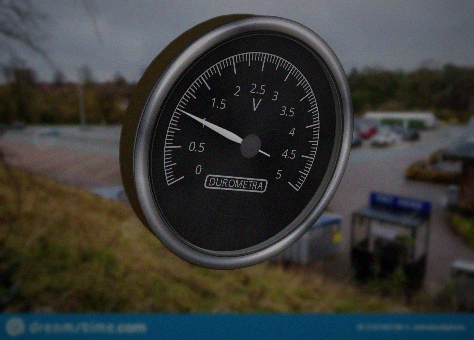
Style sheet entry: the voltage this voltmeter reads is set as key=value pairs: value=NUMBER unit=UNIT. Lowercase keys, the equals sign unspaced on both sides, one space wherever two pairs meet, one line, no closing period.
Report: value=1 unit=V
